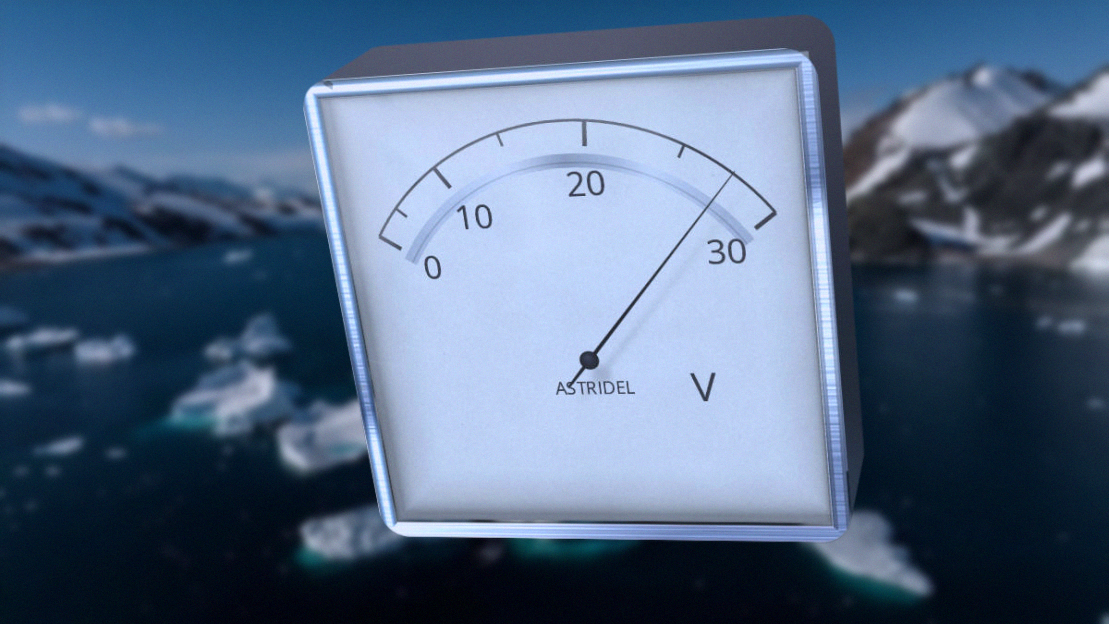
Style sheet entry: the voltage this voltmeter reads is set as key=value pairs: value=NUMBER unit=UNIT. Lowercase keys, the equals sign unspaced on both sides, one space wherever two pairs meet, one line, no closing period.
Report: value=27.5 unit=V
